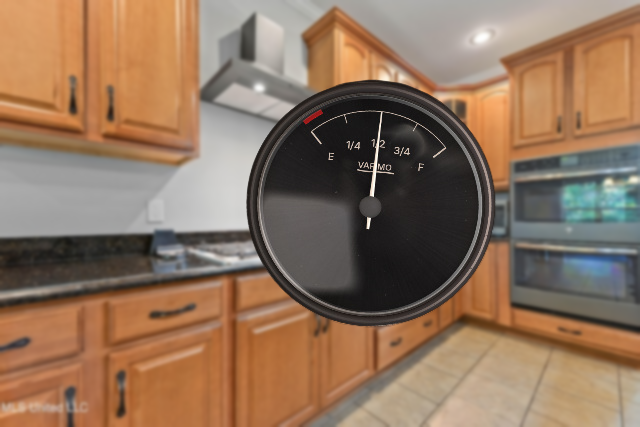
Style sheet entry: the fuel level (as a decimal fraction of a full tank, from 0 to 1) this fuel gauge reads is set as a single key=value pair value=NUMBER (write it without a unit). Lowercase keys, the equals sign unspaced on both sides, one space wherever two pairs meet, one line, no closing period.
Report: value=0.5
